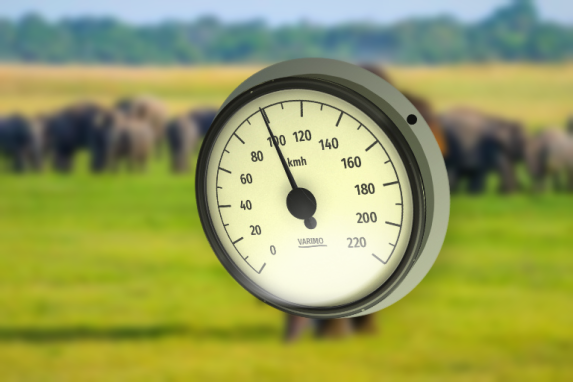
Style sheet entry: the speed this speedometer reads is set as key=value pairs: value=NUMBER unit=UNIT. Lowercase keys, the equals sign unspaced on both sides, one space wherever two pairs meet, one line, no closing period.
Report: value=100 unit=km/h
